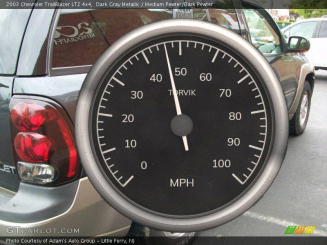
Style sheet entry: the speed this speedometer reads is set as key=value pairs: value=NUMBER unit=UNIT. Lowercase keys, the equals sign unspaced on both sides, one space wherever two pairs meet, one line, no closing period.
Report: value=46 unit=mph
